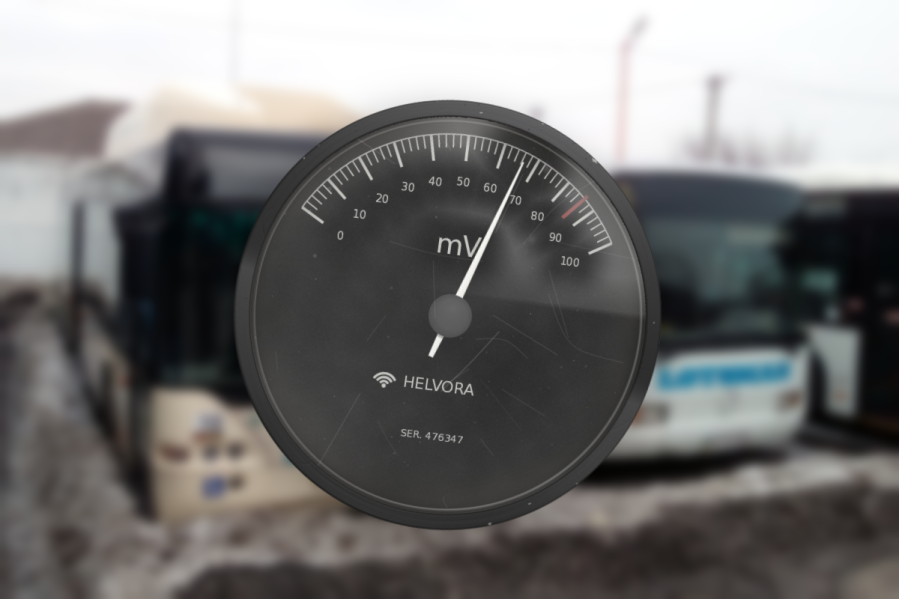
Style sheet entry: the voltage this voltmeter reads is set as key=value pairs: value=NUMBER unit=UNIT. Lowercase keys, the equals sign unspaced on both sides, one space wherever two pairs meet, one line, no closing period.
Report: value=66 unit=mV
